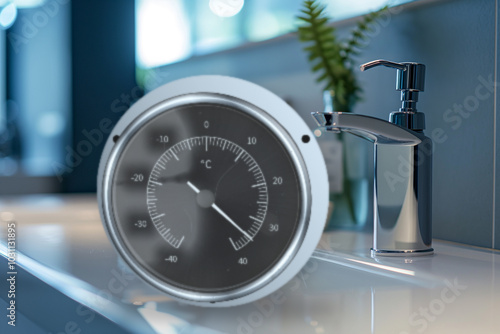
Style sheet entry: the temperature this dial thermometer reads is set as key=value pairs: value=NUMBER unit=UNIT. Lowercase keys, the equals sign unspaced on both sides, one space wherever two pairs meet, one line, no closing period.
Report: value=35 unit=°C
